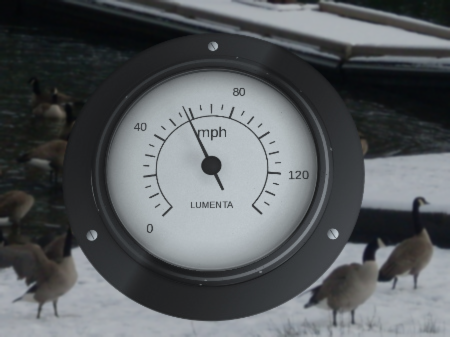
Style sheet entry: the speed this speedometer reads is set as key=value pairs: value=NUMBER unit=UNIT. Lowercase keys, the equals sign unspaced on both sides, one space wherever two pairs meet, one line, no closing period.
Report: value=57.5 unit=mph
